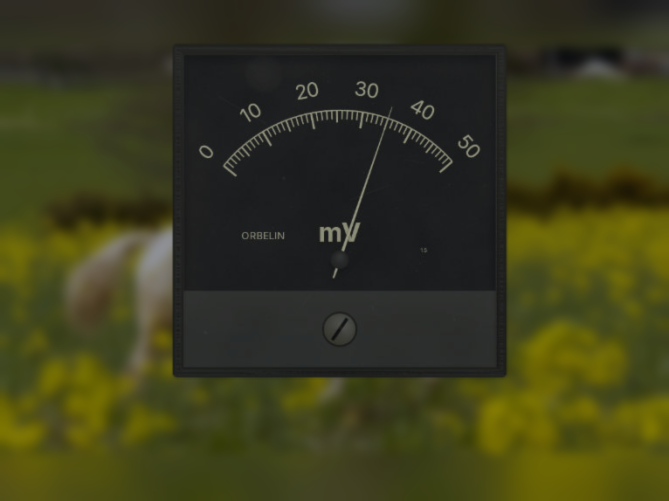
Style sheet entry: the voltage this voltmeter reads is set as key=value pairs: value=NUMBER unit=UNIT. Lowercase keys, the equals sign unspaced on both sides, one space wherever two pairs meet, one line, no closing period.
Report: value=35 unit=mV
